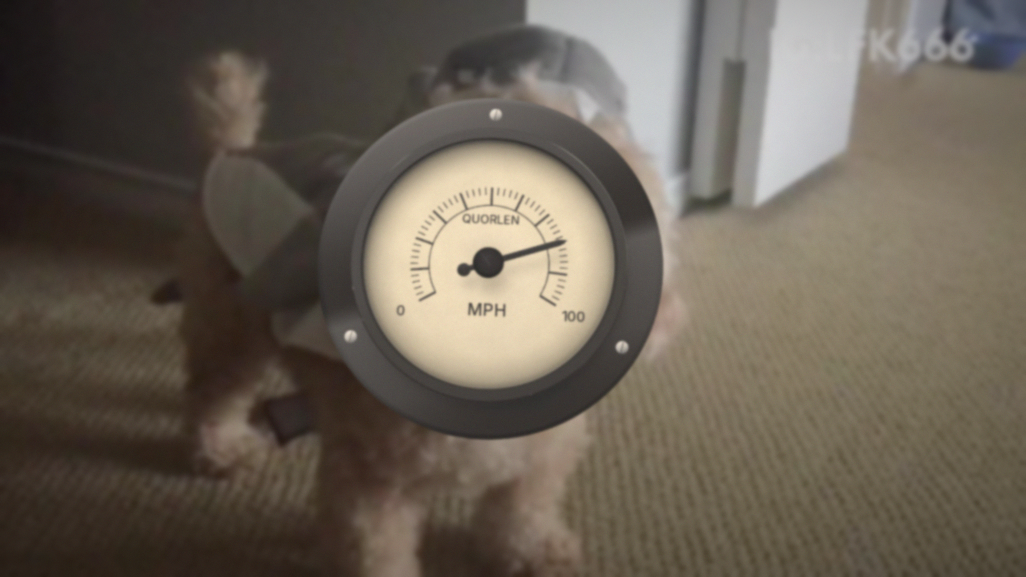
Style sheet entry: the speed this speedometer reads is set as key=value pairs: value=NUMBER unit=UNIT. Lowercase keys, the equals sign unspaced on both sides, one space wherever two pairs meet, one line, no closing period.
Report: value=80 unit=mph
